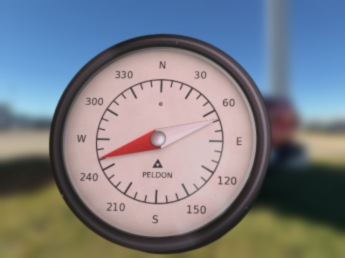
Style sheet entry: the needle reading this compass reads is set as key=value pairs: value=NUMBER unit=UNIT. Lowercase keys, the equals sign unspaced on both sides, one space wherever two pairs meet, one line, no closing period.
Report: value=250 unit=°
